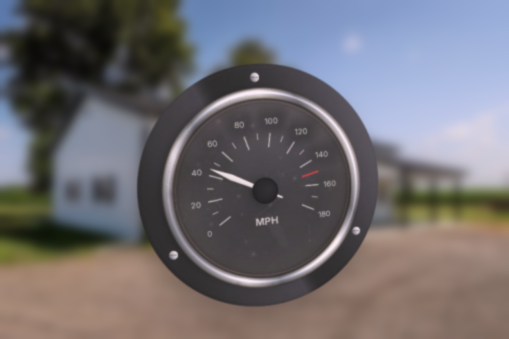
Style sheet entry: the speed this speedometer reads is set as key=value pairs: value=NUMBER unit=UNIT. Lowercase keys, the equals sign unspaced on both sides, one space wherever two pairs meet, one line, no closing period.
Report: value=45 unit=mph
